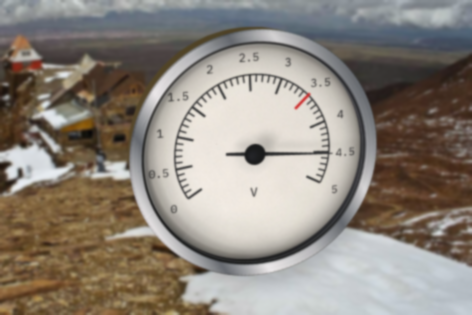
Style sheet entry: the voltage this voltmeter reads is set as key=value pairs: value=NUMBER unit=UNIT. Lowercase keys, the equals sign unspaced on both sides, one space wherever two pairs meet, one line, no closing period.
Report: value=4.5 unit=V
